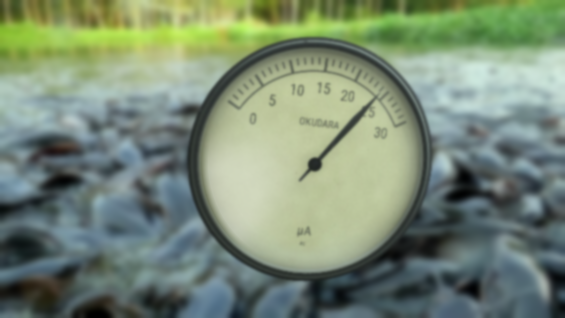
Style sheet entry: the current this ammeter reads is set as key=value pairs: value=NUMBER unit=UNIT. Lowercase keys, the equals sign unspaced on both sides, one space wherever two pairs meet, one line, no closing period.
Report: value=24 unit=µA
